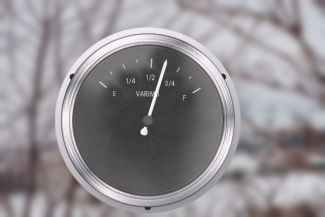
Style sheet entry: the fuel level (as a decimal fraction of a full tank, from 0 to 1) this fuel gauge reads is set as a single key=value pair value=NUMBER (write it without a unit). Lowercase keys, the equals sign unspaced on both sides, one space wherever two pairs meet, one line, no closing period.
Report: value=0.625
